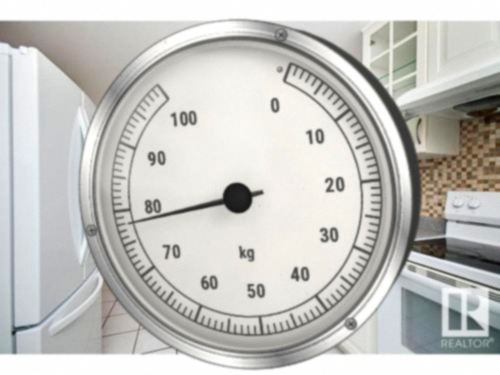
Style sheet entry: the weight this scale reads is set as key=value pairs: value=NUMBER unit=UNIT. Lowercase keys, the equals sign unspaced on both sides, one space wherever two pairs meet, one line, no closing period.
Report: value=78 unit=kg
